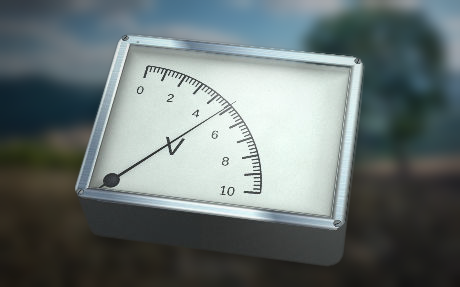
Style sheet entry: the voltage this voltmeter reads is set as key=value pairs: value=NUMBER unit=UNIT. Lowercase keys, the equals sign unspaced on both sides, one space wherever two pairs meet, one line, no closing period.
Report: value=5 unit=V
